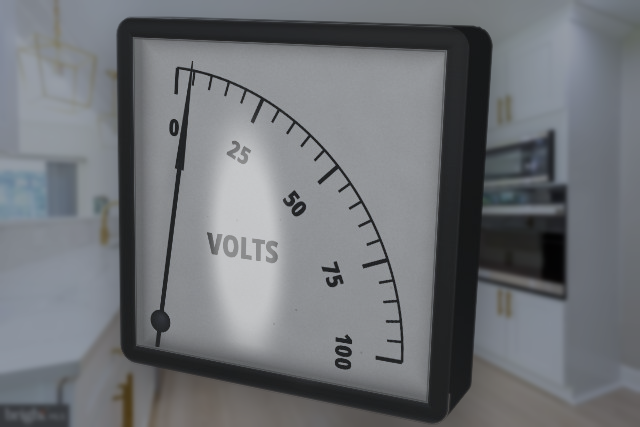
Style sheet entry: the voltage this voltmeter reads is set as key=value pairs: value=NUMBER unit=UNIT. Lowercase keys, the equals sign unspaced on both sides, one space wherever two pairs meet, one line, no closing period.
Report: value=5 unit=V
